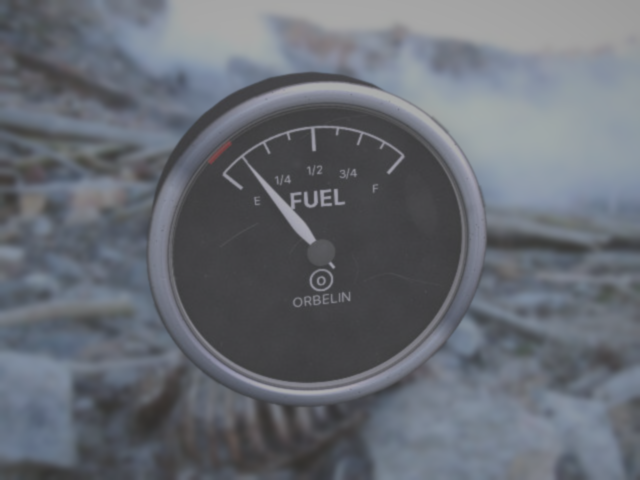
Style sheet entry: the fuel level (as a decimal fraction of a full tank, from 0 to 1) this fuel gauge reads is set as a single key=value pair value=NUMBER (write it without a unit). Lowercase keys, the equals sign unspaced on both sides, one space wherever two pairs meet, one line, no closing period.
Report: value=0.125
